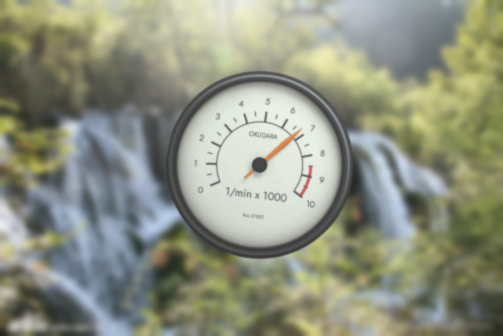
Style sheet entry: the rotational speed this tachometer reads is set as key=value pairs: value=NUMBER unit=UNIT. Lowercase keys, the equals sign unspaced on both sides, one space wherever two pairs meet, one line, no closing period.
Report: value=6750 unit=rpm
